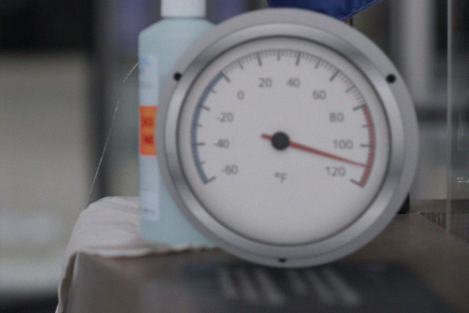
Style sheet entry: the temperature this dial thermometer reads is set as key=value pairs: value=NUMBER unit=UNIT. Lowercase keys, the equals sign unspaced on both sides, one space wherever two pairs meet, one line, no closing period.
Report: value=110 unit=°F
